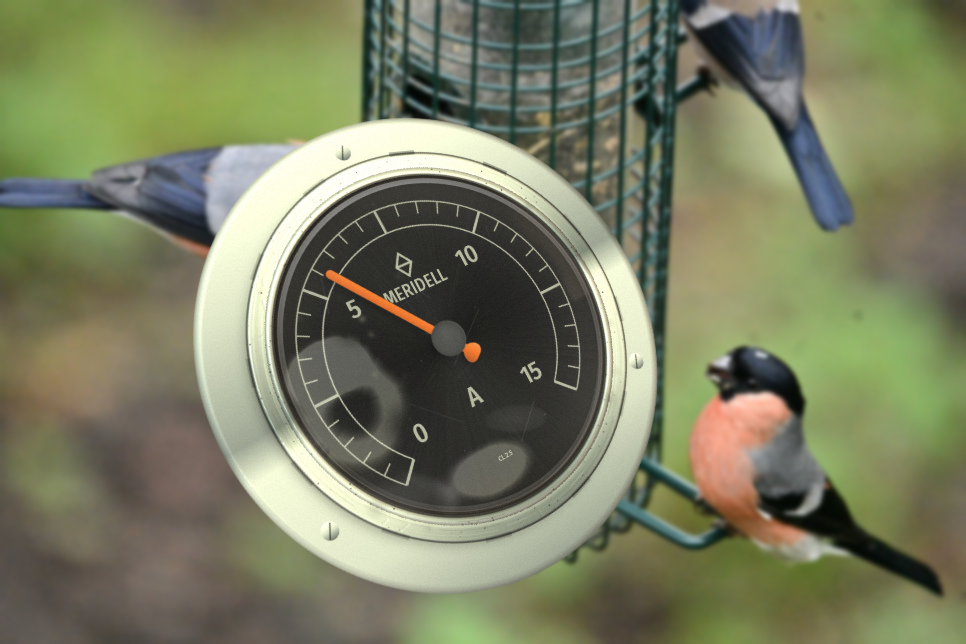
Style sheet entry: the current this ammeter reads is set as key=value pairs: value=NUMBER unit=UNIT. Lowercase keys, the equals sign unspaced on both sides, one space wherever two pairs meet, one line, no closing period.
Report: value=5.5 unit=A
